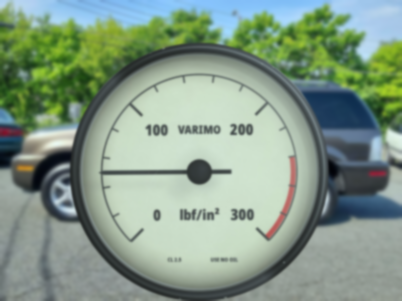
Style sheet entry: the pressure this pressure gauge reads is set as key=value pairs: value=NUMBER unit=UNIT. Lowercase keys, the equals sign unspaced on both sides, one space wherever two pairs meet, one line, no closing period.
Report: value=50 unit=psi
